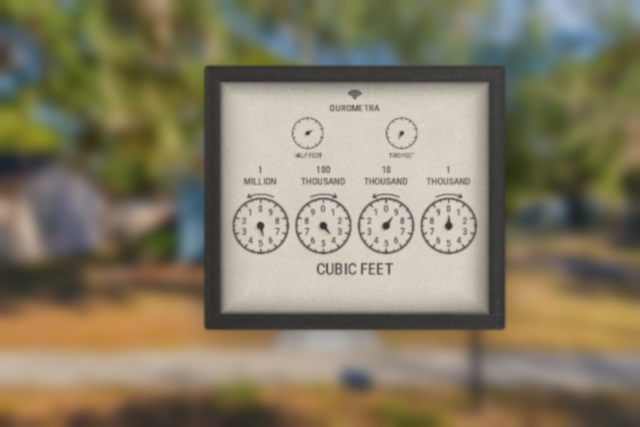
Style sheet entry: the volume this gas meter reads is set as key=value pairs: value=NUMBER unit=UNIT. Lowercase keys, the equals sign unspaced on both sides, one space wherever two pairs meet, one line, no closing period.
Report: value=539000 unit=ft³
